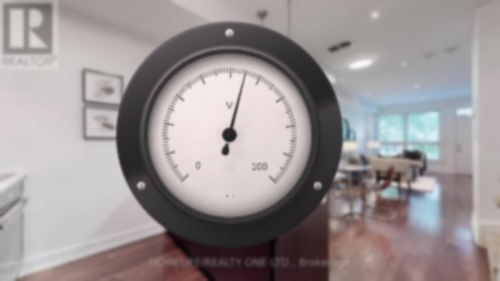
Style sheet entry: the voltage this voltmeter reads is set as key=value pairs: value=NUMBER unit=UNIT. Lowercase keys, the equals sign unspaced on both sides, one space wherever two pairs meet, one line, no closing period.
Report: value=55 unit=V
